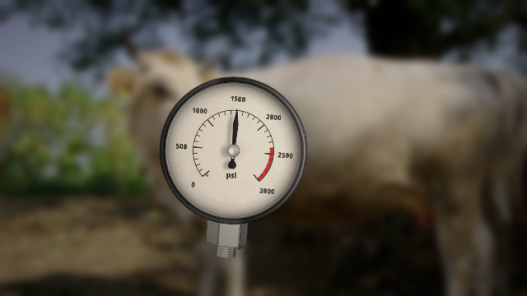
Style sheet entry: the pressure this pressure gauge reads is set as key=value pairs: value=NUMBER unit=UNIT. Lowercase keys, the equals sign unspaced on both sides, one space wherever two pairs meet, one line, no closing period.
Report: value=1500 unit=psi
